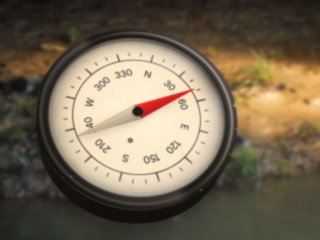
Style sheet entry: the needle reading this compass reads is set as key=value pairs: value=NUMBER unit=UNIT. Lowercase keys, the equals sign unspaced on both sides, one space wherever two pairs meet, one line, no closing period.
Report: value=50 unit=°
